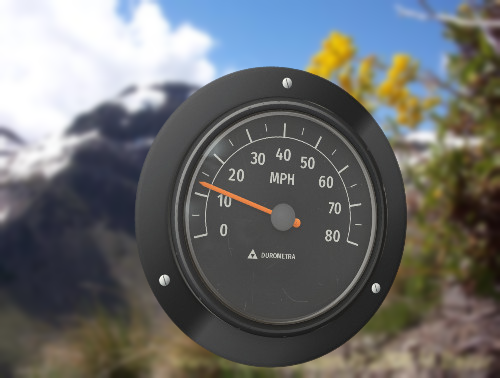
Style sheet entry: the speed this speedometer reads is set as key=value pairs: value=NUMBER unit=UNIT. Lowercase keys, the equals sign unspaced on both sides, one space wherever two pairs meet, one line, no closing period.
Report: value=12.5 unit=mph
